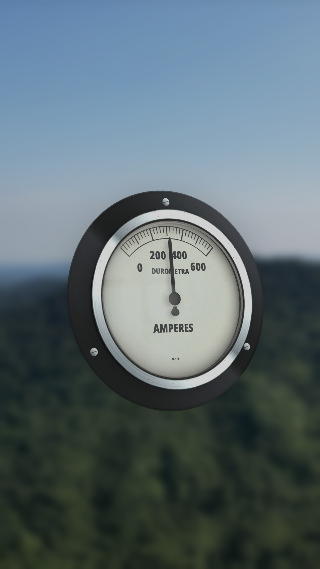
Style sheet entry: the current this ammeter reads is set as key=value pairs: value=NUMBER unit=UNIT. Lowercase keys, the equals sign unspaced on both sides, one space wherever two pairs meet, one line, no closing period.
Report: value=300 unit=A
